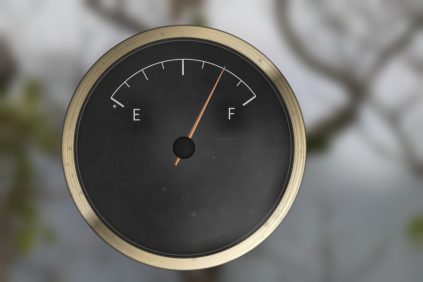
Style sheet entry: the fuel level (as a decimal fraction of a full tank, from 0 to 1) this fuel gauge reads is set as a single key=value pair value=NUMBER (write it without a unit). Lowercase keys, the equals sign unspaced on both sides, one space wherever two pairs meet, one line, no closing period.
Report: value=0.75
